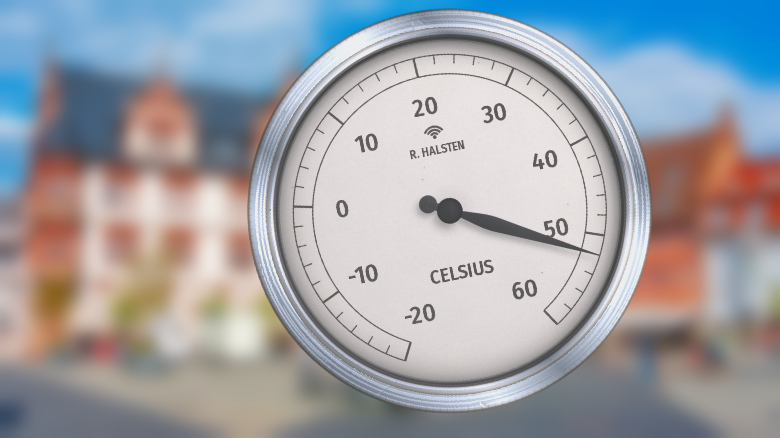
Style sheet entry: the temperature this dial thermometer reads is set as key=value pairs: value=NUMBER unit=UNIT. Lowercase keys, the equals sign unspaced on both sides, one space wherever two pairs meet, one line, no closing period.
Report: value=52 unit=°C
